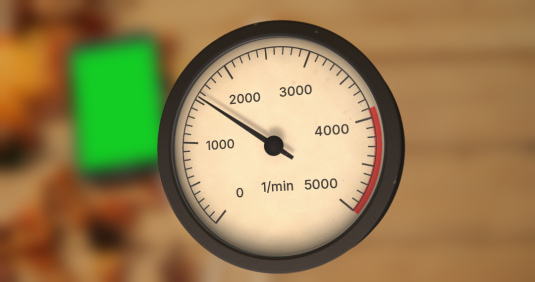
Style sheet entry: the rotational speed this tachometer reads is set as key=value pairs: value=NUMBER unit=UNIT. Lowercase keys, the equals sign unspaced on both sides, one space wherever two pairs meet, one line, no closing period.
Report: value=1550 unit=rpm
